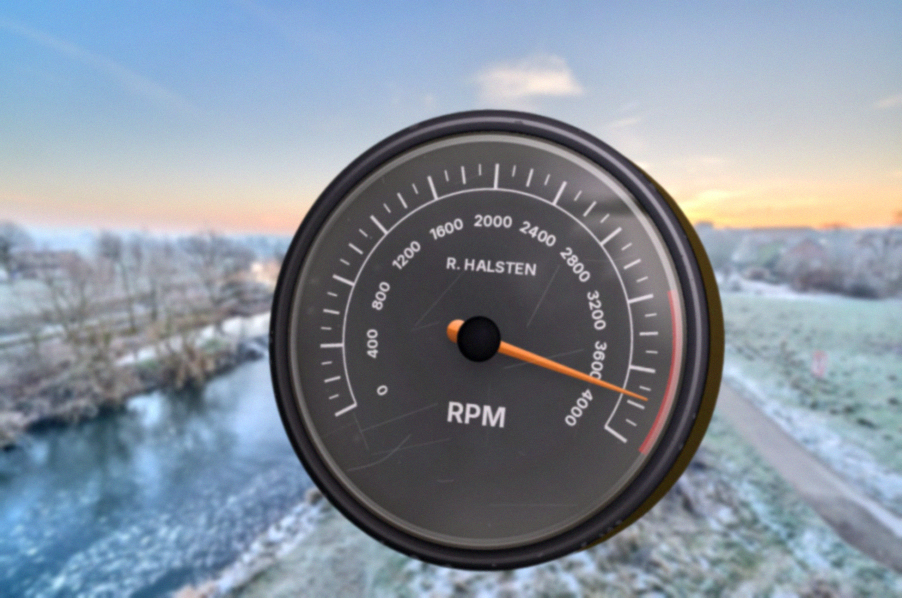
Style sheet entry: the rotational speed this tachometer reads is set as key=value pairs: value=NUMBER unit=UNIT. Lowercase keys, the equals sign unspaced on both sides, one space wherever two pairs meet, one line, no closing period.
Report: value=3750 unit=rpm
